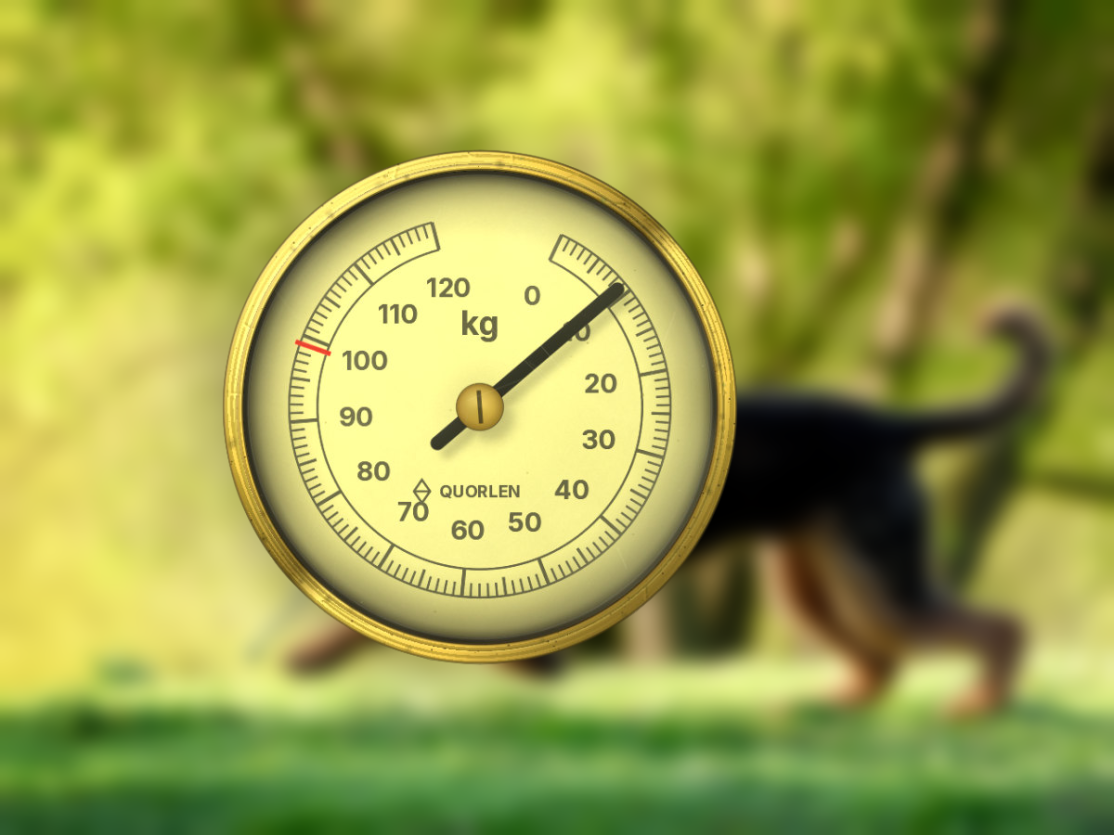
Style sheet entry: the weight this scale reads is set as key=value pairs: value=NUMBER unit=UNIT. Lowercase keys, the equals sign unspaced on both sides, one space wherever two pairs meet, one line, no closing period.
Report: value=9 unit=kg
